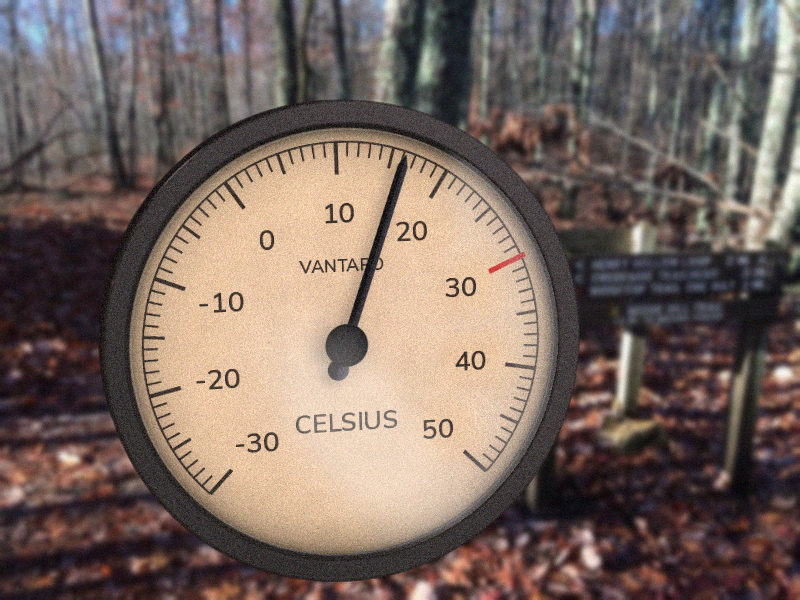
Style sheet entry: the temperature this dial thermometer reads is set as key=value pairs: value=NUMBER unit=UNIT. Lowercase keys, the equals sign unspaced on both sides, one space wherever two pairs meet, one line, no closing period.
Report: value=16 unit=°C
